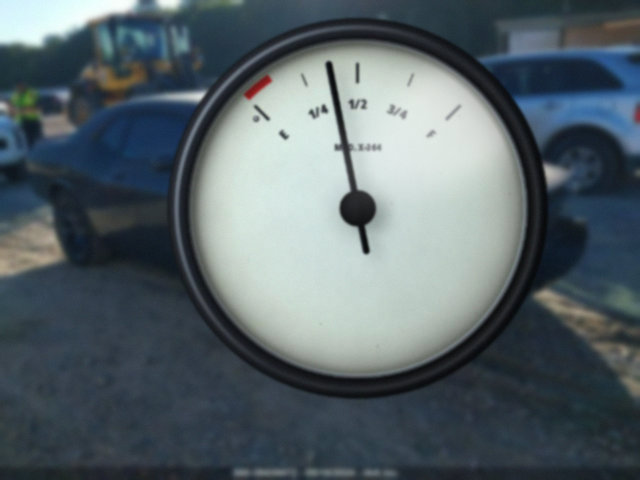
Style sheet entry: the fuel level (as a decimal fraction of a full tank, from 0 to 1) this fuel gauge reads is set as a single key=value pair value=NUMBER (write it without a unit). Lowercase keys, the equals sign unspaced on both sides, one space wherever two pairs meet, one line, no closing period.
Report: value=0.375
